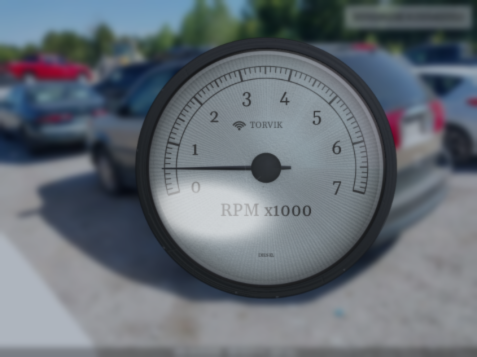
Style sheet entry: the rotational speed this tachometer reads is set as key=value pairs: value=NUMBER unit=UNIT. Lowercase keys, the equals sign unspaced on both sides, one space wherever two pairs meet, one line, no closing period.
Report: value=500 unit=rpm
